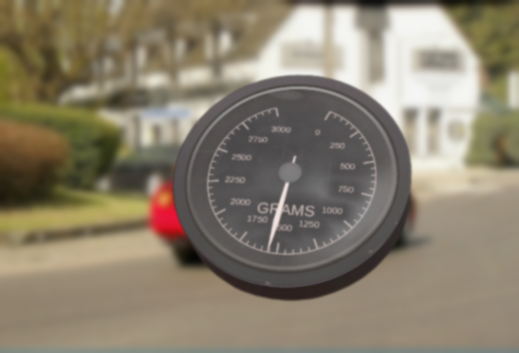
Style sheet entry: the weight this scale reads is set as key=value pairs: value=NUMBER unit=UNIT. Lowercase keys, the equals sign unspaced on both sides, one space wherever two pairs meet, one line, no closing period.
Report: value=1550 unit=g
